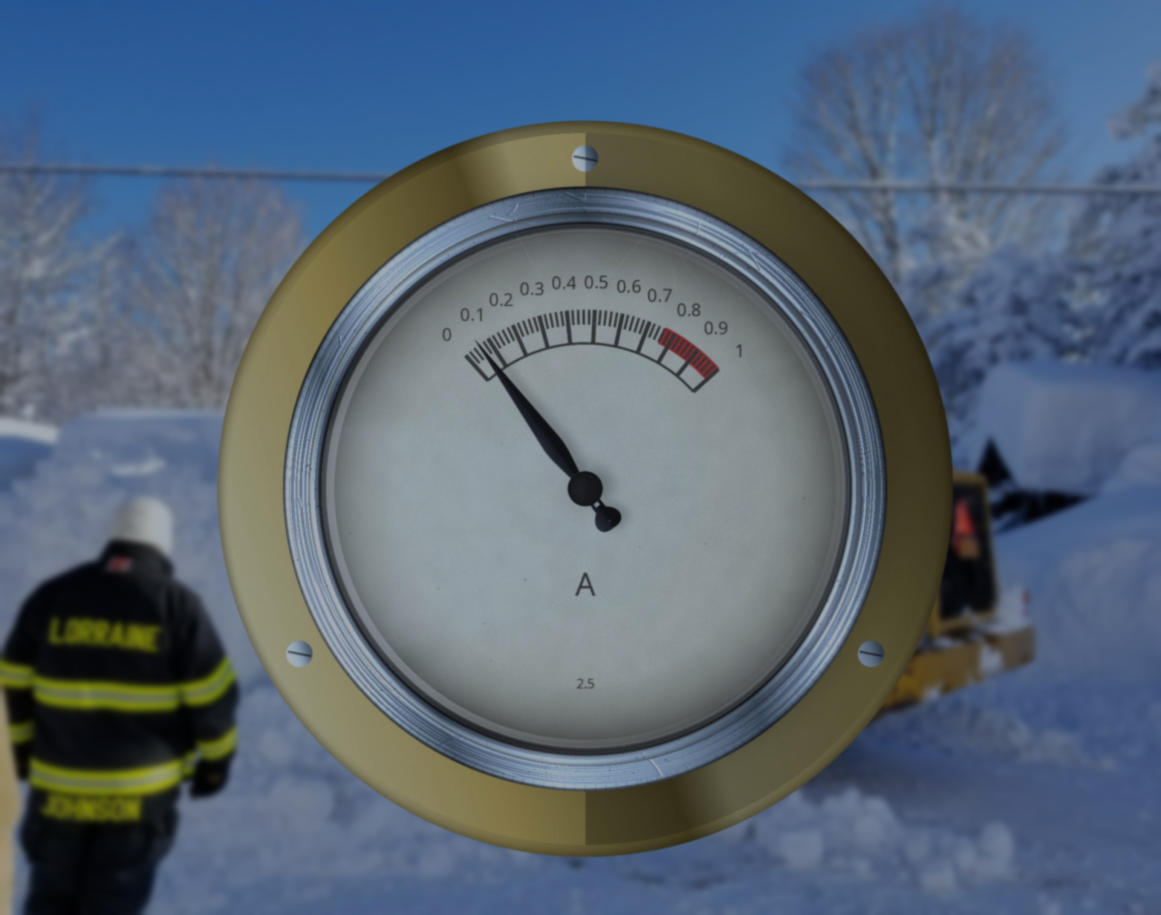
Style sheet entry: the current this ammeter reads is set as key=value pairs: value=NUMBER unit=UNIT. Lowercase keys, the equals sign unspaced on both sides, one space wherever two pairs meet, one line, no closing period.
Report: value=0.06 unit=A
